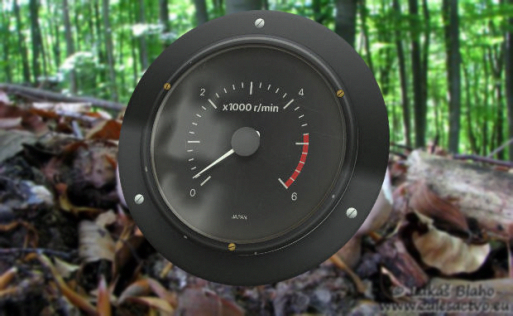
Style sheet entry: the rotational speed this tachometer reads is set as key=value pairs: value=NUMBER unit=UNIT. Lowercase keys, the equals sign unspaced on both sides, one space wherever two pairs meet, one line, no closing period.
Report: value=200 unit=rpm
